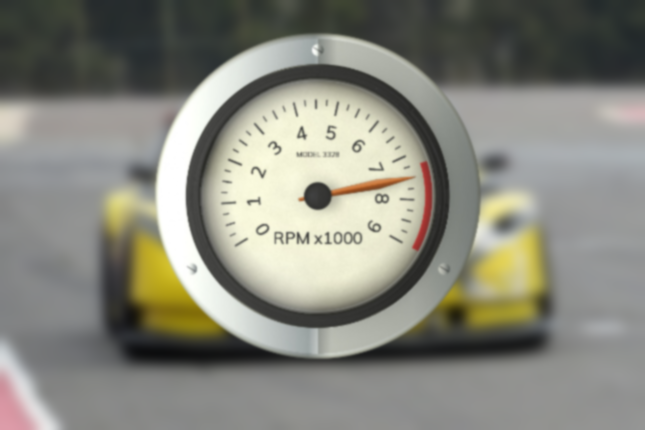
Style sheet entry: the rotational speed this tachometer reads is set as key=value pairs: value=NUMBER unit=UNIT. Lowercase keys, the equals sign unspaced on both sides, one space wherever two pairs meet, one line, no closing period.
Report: value=7500 unit=rpm
